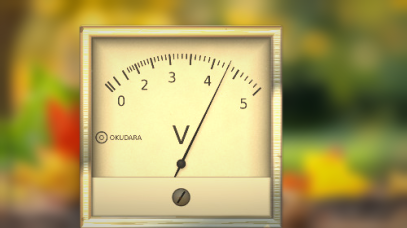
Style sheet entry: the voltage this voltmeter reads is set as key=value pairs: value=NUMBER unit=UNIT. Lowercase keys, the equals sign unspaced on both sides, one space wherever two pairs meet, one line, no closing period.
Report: value=4.3 unit=V
